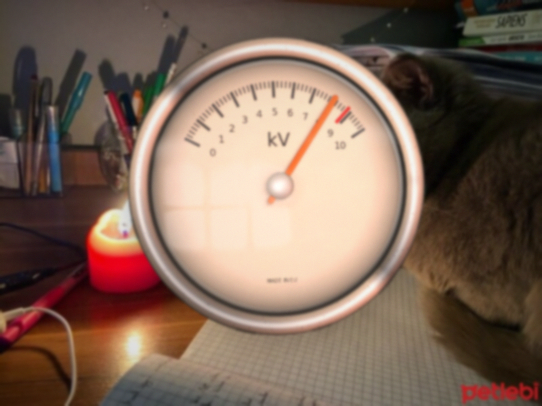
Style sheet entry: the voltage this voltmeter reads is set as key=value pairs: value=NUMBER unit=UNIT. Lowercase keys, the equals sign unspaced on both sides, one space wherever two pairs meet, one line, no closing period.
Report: value=8 unit=kV
